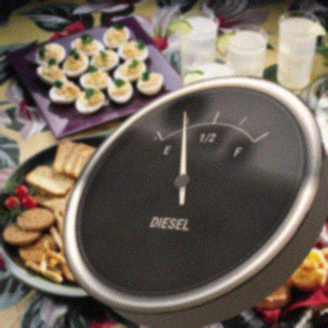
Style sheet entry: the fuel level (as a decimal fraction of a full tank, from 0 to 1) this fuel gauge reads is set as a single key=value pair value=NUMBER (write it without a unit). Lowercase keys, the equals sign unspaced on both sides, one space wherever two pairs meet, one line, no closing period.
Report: value=0.25
